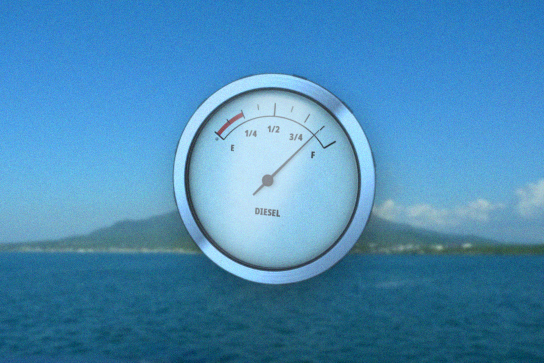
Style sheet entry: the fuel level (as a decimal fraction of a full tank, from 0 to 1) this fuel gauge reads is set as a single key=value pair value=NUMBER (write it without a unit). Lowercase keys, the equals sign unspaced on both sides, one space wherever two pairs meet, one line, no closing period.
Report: value=0.875
